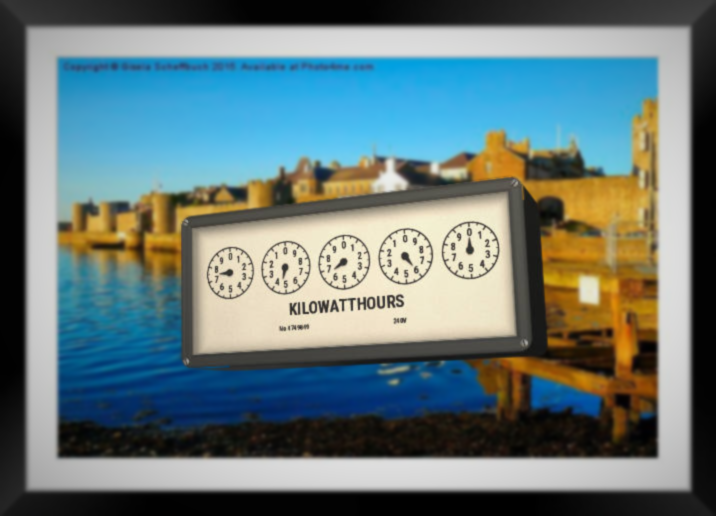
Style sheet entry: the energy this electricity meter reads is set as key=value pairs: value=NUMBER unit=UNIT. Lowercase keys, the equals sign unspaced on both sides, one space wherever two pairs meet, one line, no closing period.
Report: value=74660 unit=kWh
